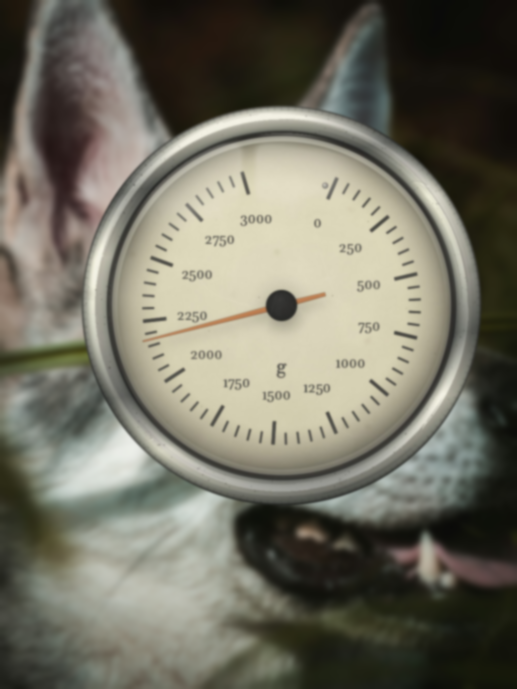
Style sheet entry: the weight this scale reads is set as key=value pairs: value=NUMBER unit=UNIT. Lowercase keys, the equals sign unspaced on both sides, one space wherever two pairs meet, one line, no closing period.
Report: value=2175 unit=g
